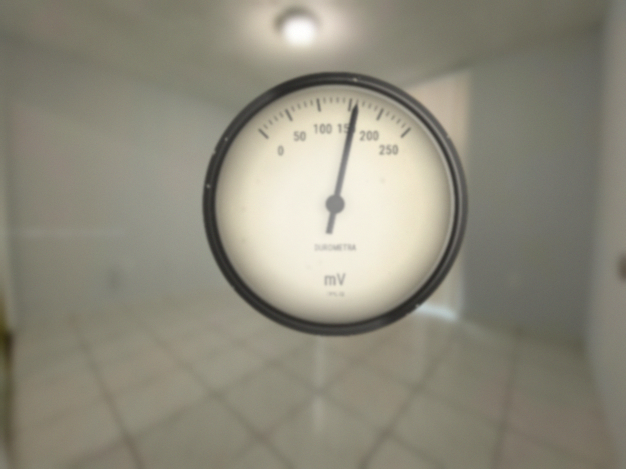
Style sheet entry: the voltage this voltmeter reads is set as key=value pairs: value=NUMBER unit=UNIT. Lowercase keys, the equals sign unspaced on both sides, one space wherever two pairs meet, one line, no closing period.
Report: value=160 unit=mV
